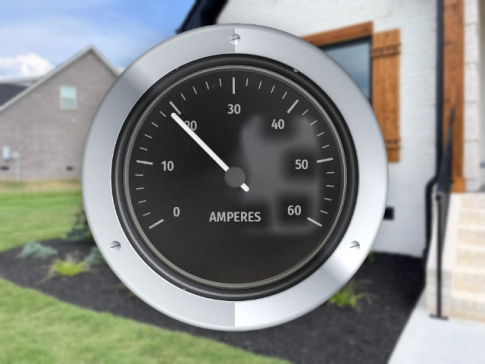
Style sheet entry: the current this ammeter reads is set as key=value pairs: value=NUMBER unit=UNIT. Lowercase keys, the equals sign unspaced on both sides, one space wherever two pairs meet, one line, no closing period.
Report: value=19 unit=A
